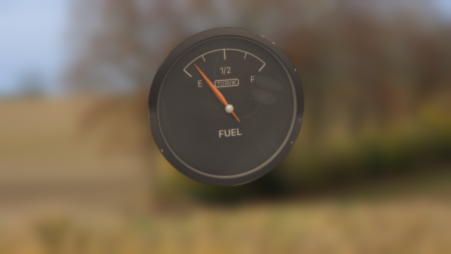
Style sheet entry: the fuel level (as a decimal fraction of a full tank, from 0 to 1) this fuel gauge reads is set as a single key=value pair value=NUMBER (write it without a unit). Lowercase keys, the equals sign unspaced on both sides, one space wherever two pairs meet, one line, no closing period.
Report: value=0.125
